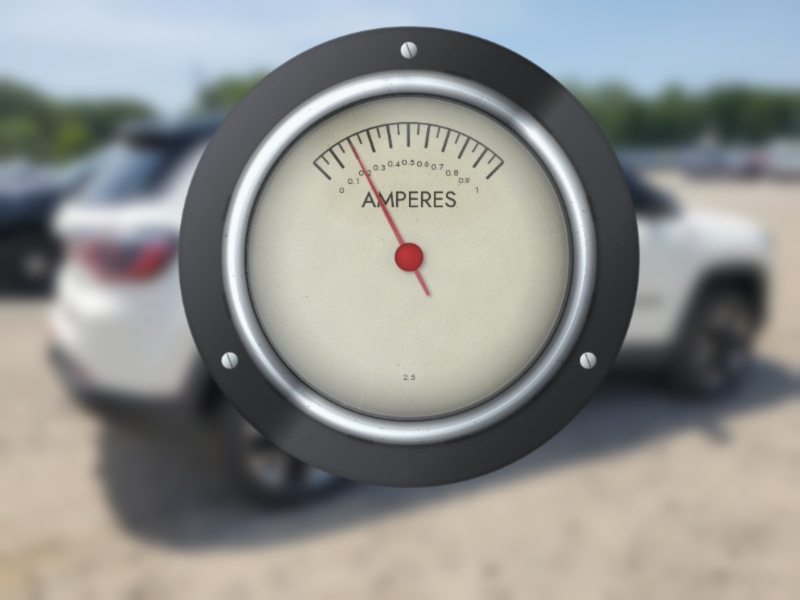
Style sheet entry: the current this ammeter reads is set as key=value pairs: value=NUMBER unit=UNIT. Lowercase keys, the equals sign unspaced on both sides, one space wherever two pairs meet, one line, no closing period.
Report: value=0.2 unit=A
